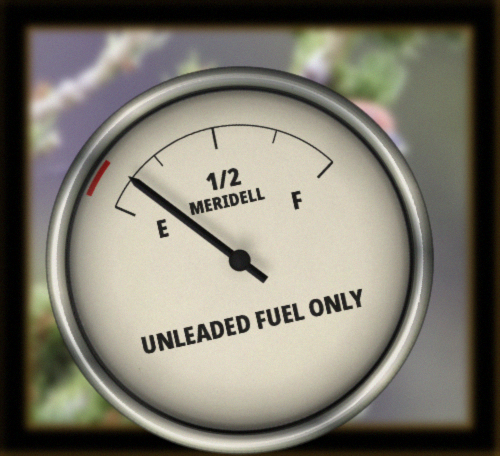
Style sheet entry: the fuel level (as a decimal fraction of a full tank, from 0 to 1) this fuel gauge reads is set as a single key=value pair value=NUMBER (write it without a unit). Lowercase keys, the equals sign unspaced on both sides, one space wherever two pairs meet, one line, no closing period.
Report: value=0.125
